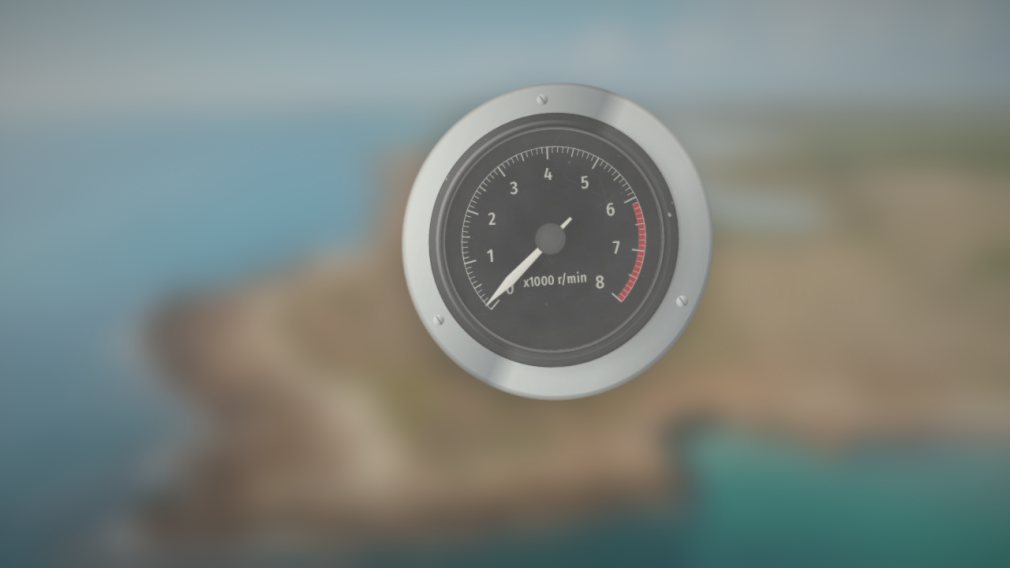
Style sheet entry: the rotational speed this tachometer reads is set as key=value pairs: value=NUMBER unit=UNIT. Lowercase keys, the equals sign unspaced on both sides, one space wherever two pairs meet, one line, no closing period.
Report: value=100 unit=rpm
